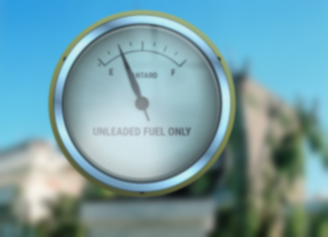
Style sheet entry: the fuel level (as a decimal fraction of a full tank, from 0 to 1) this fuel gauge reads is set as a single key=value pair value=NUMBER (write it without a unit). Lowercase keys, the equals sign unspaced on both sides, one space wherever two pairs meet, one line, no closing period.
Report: value=0.25
